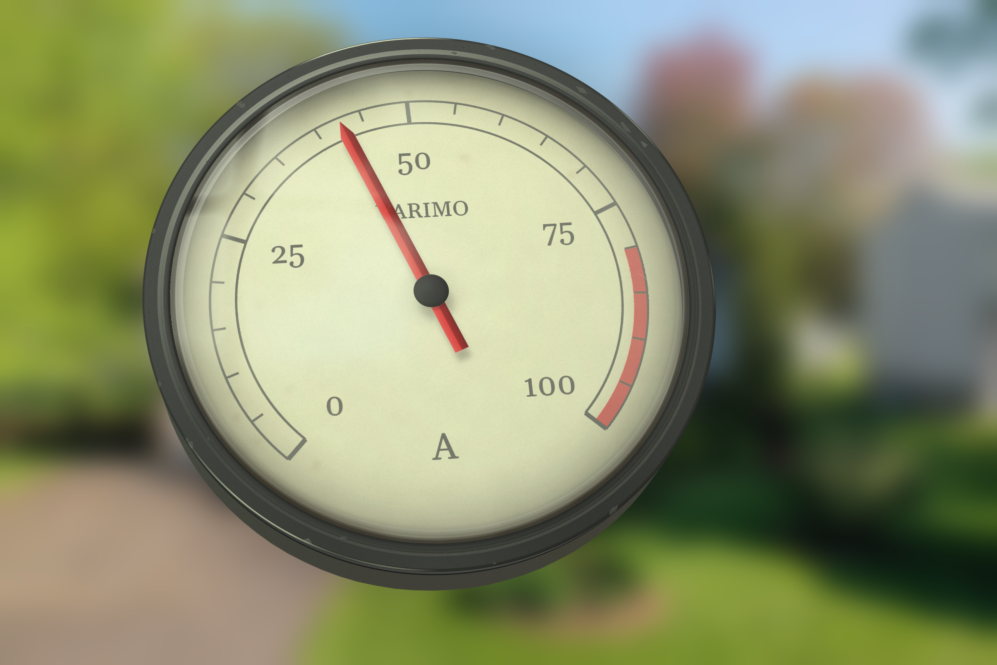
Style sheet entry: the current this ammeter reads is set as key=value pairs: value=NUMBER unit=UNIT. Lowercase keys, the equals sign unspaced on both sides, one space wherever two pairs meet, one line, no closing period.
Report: value=42.5 unit=A
